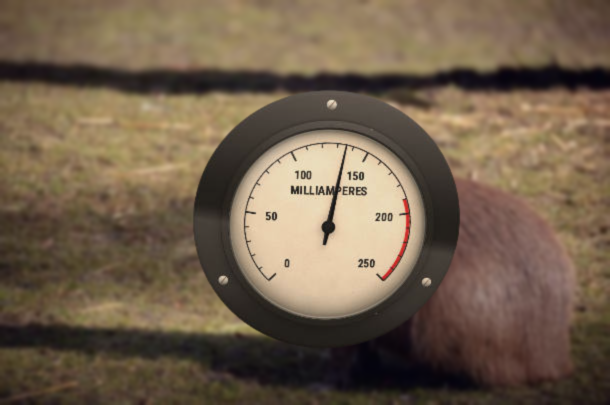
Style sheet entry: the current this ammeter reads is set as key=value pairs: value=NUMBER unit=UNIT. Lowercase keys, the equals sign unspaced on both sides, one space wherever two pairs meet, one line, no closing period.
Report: value=135 unit=mA
